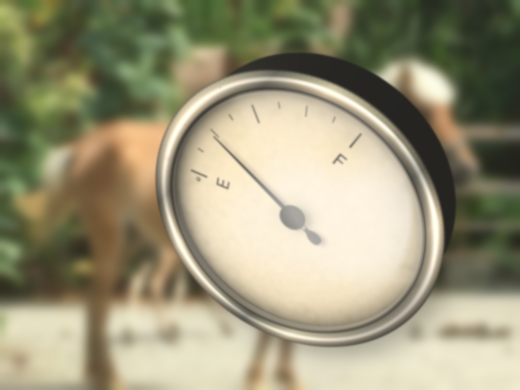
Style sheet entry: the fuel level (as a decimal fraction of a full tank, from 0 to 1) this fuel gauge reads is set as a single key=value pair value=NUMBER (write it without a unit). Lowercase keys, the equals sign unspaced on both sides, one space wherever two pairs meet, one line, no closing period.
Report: value=0.25
